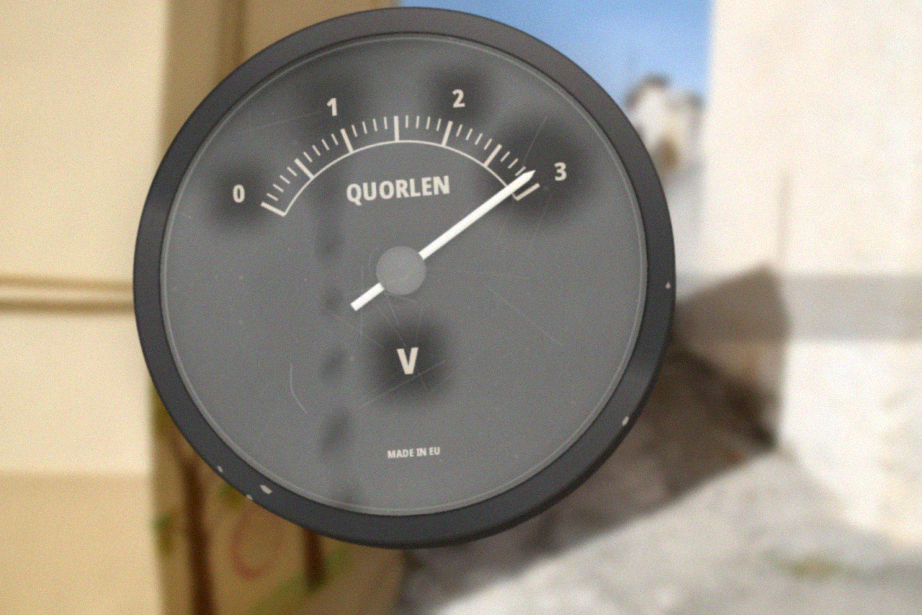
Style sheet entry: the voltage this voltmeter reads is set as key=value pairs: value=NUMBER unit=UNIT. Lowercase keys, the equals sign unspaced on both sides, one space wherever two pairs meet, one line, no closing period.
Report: value=2.9 unit=V
